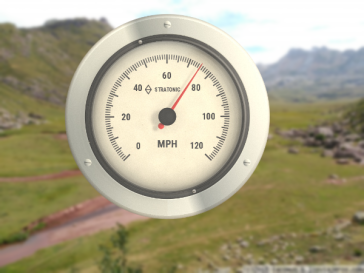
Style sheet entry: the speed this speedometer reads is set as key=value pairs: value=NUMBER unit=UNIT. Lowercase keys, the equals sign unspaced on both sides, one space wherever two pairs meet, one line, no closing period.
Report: value=75 unit=mph
